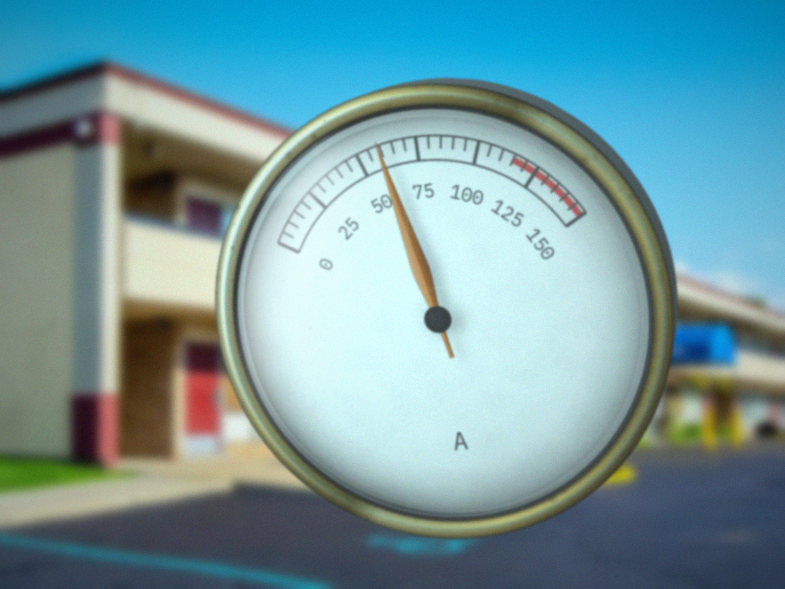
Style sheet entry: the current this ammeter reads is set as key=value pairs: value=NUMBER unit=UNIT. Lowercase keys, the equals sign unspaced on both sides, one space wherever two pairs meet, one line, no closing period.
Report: value=60 unit=A
